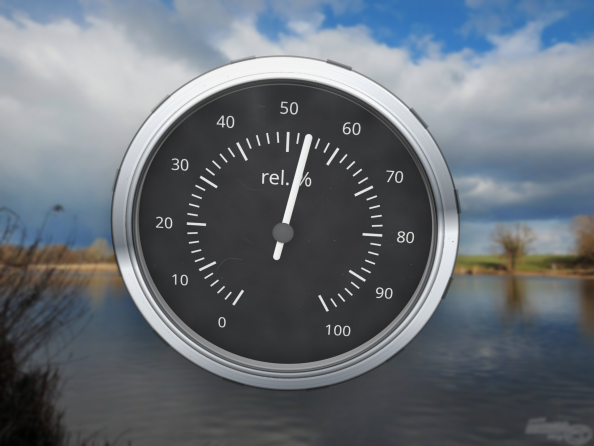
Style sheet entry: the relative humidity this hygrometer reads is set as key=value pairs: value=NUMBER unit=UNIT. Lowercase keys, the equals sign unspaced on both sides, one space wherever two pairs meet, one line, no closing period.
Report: value=54 unit=%
